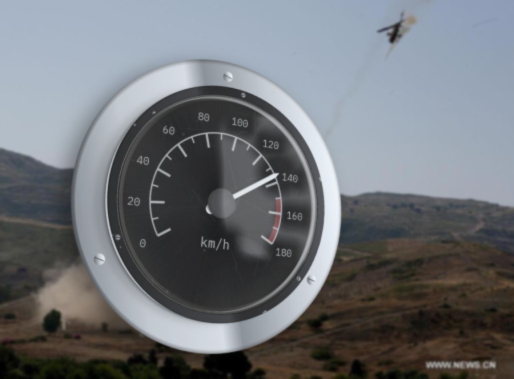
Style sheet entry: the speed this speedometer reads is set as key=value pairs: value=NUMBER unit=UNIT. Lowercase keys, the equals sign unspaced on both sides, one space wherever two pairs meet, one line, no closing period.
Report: value=135 unit=km/h
